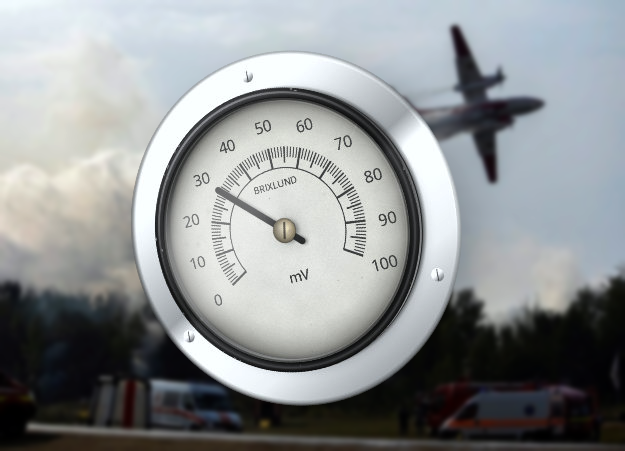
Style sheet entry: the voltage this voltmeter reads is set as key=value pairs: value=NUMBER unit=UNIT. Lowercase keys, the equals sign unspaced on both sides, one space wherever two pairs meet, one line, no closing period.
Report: value=30 unit=mV
